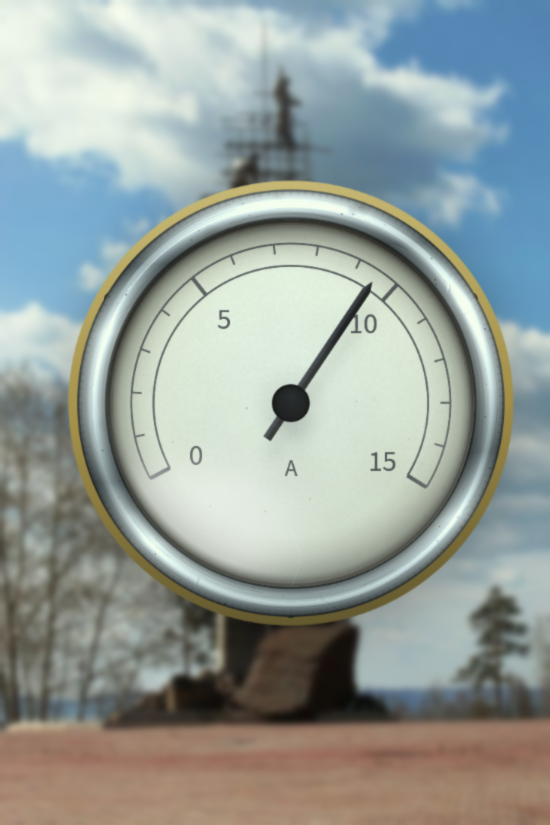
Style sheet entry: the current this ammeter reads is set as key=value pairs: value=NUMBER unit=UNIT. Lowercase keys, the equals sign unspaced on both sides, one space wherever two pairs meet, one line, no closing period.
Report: value=9.5 unit=A
